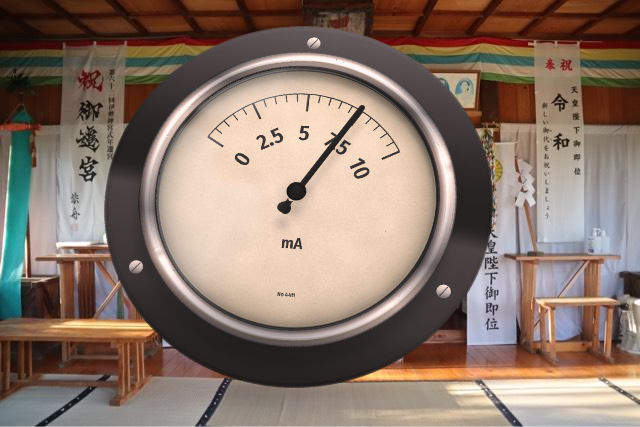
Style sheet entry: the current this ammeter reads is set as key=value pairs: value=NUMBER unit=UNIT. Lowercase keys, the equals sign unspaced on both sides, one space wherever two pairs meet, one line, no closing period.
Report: value=7.5 unit=mA
